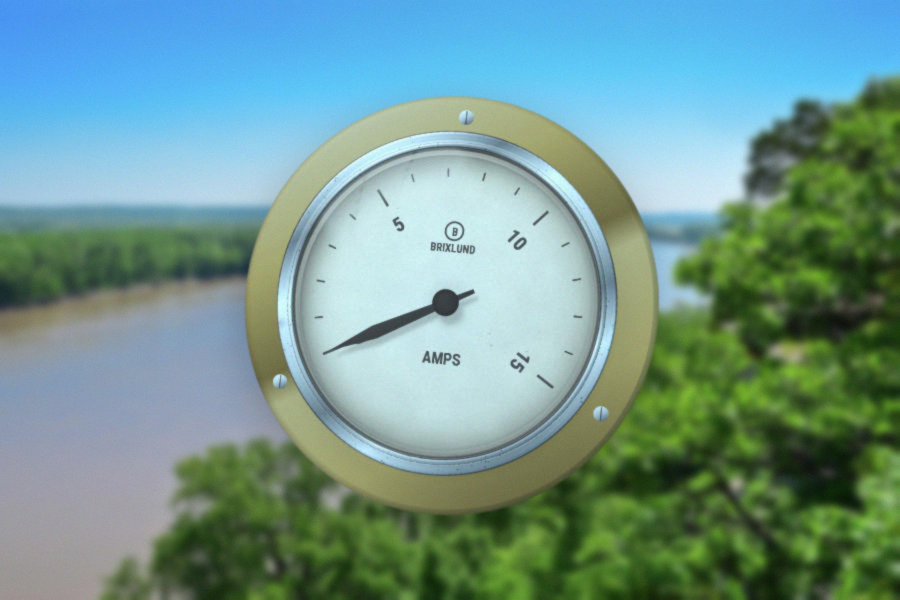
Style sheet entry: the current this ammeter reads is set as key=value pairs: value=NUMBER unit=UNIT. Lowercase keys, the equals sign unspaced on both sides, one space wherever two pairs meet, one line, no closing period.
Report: value=0 unit=A
